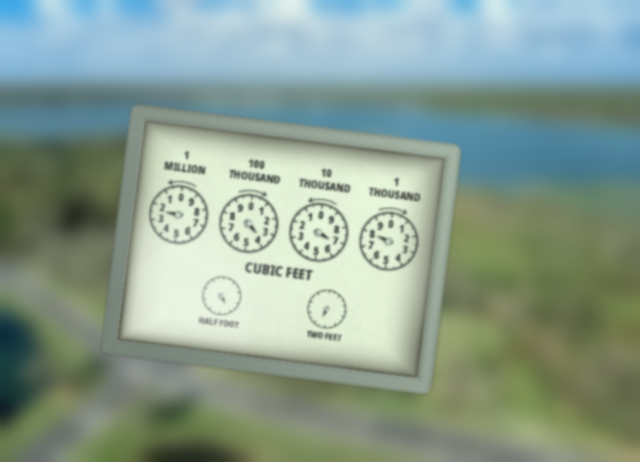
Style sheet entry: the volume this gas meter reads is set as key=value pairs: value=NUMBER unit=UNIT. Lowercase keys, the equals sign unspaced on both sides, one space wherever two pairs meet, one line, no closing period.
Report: value=236800 unit=ft³
